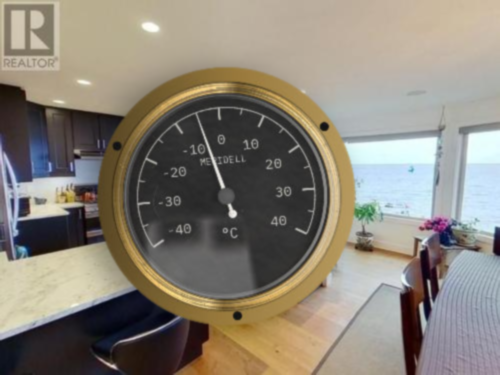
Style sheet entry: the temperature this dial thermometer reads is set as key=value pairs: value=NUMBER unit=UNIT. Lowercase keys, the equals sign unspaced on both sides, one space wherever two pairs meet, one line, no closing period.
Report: value=-5 unit=°C
